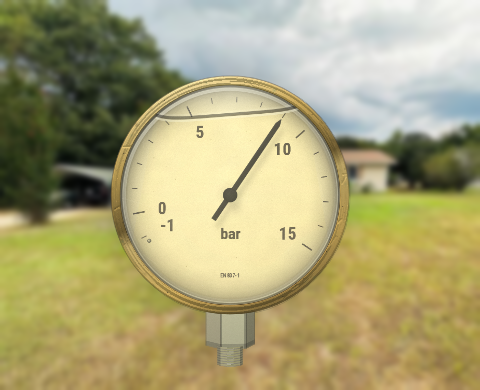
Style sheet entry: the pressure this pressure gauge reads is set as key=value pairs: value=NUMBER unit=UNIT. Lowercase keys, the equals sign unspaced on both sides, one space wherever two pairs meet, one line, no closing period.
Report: value=9 unit=bar
